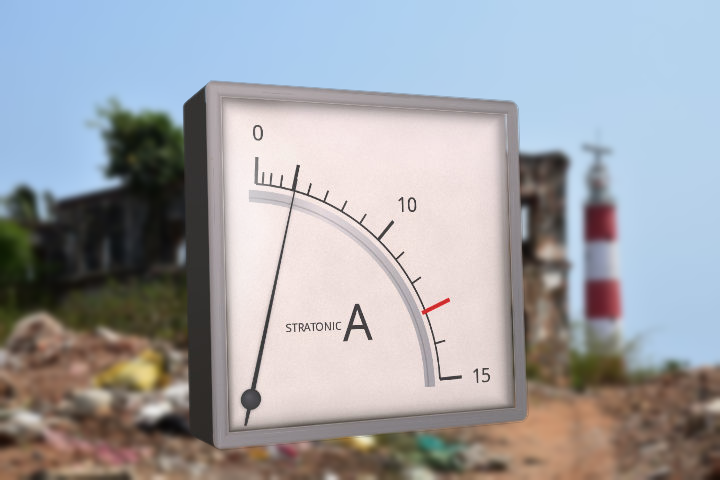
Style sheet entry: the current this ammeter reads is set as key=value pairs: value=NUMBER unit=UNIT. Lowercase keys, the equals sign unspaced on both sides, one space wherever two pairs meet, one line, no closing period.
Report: value=5 unit=A
